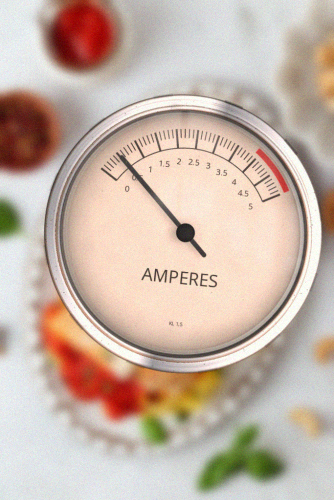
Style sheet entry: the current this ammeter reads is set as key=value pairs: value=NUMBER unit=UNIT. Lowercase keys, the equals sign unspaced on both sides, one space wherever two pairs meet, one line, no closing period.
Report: value=0.5 unit=A
